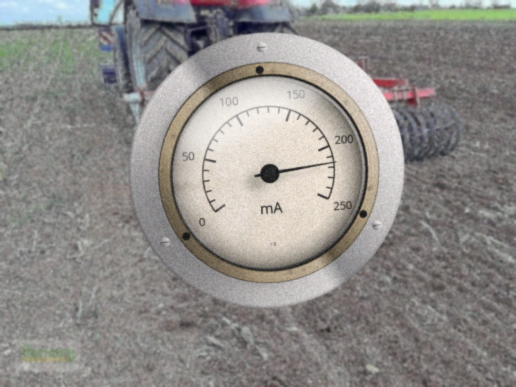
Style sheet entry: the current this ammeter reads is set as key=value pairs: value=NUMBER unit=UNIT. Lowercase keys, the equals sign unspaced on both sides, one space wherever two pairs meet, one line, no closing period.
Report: value=215 unit=mA
